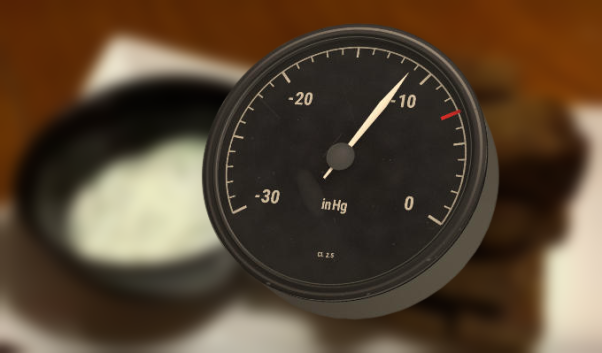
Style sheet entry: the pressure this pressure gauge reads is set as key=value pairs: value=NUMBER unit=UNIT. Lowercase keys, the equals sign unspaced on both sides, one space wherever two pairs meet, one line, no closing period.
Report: value=-11 unit=inHg
